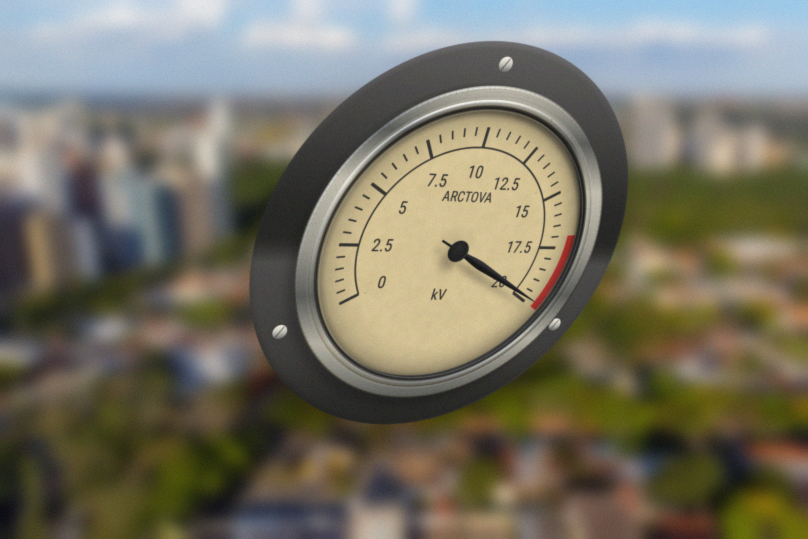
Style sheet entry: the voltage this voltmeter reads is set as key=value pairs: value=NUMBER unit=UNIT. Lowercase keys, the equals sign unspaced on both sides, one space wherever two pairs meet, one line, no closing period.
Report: value=19.75 unit=kV
